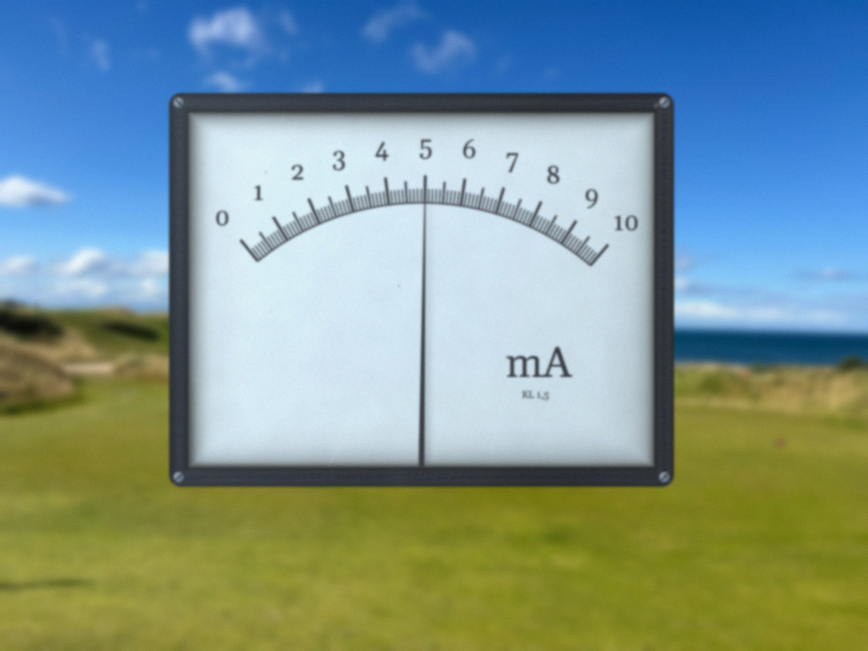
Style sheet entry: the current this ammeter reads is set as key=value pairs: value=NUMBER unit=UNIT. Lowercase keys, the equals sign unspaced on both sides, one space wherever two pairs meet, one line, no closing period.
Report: value=5 unit=mA
